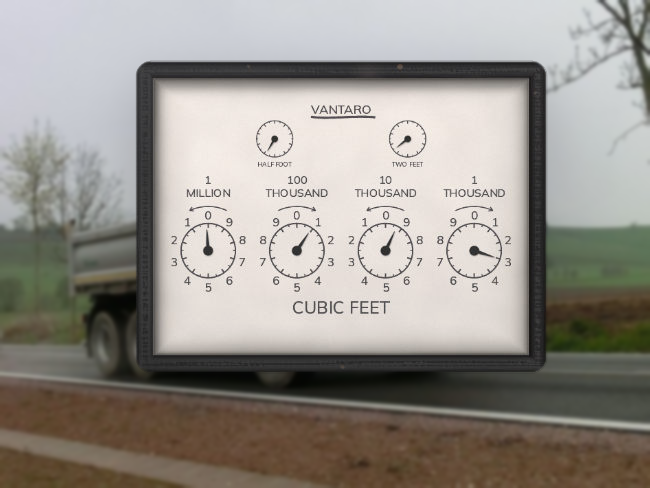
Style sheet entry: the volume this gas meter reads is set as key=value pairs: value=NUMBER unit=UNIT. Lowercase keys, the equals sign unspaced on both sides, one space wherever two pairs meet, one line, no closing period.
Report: value=9300 unit=ft³
